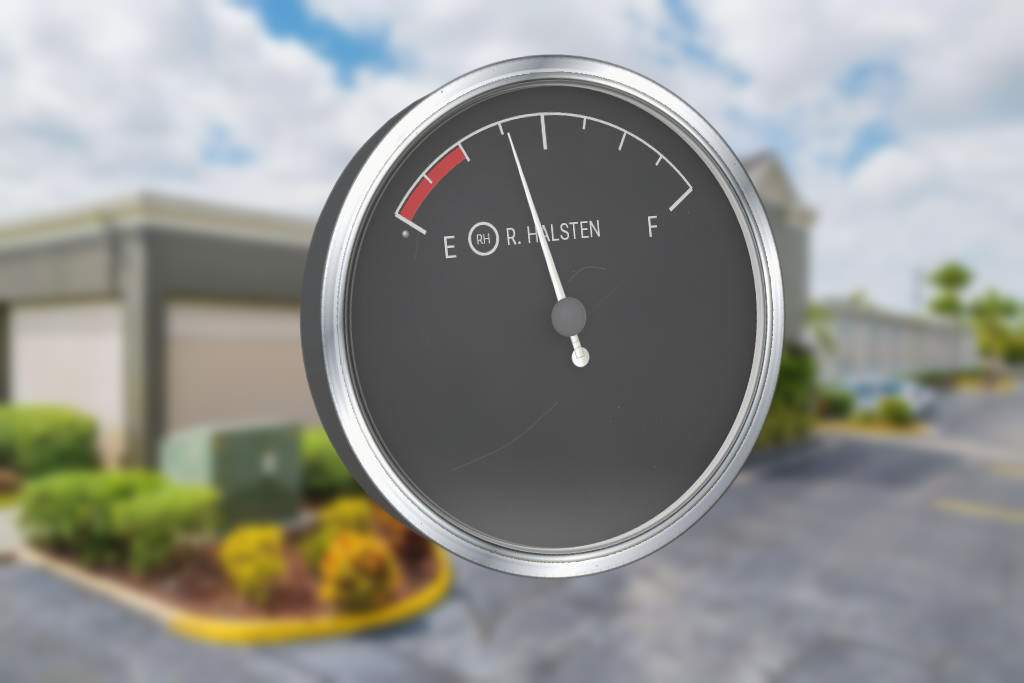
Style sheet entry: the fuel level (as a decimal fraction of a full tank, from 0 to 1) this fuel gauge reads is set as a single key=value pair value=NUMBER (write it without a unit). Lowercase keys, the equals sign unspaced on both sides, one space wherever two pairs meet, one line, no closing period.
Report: value=0.375
